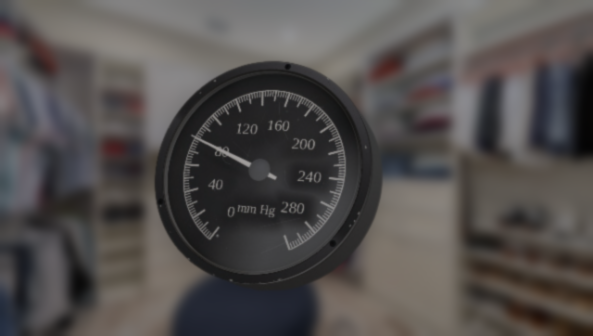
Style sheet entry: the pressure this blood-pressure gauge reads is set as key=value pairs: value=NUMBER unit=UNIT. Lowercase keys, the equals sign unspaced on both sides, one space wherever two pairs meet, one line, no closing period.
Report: value=80 unit=mmHg
